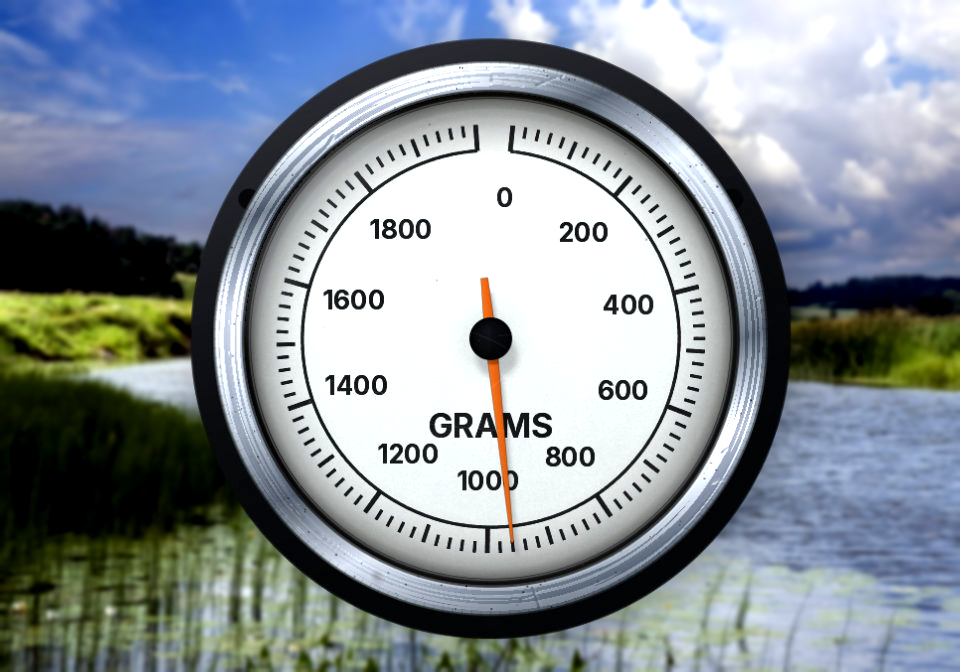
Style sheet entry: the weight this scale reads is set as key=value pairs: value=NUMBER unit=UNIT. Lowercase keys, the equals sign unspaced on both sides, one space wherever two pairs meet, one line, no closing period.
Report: value=960 unit=g
